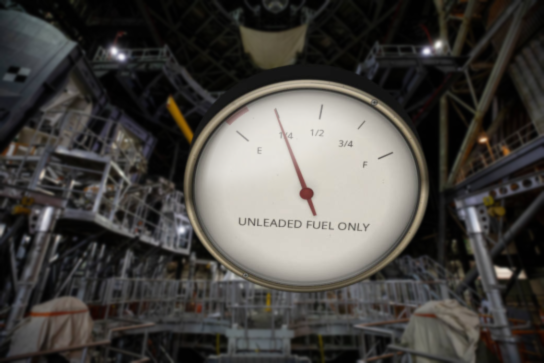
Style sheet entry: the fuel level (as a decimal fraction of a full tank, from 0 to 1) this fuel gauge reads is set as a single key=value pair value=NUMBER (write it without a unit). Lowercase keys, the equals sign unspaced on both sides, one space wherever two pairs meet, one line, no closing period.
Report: value=0.25
